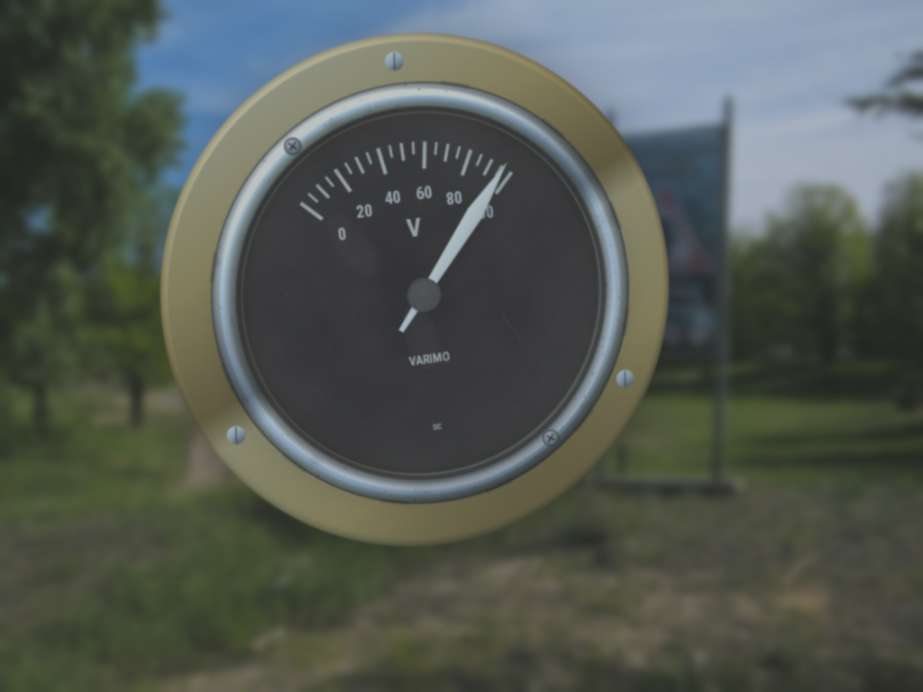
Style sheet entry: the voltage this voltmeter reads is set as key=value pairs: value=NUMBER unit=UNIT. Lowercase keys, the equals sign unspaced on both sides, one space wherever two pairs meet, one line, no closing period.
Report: value=95 unit=V
